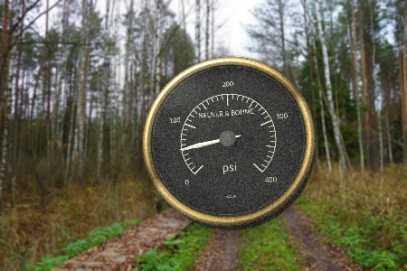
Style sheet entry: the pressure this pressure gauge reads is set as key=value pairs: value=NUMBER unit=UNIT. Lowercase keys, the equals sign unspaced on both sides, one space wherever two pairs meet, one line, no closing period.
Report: value=50 unit=psi
